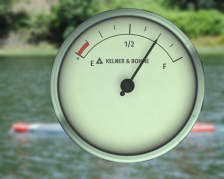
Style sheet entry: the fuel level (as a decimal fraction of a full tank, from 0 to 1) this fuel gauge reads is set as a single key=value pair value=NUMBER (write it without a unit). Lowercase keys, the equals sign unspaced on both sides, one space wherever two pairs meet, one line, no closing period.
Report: value=0.75
